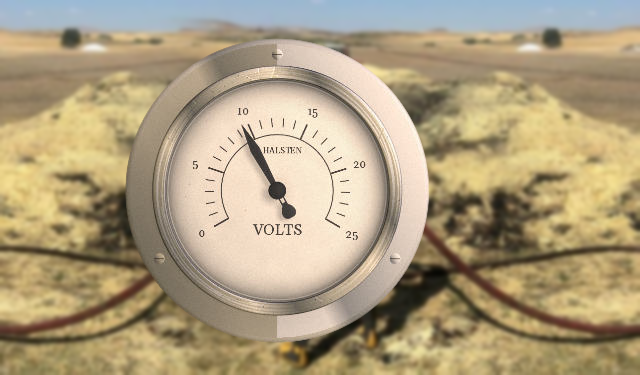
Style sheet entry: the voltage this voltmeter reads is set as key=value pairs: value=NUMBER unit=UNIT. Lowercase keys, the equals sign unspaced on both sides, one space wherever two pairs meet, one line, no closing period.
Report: value=9.5 unit=V
